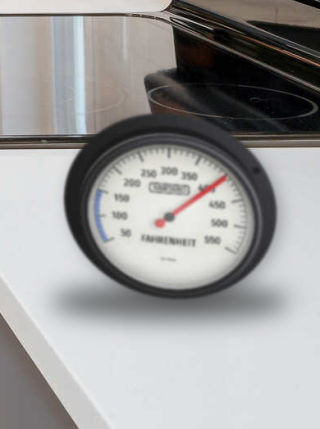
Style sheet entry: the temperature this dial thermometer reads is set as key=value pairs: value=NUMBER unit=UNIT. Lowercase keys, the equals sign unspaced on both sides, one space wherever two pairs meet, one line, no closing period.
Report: value=400 unit=°F
